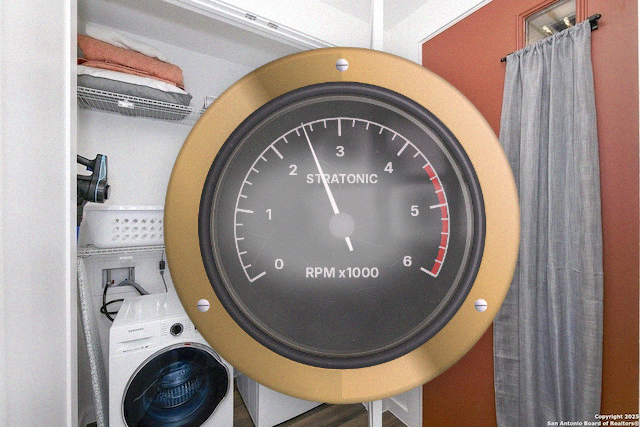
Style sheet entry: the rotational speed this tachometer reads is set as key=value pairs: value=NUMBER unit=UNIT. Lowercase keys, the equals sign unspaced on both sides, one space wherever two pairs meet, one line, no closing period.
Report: value=2500 unit=rpm
